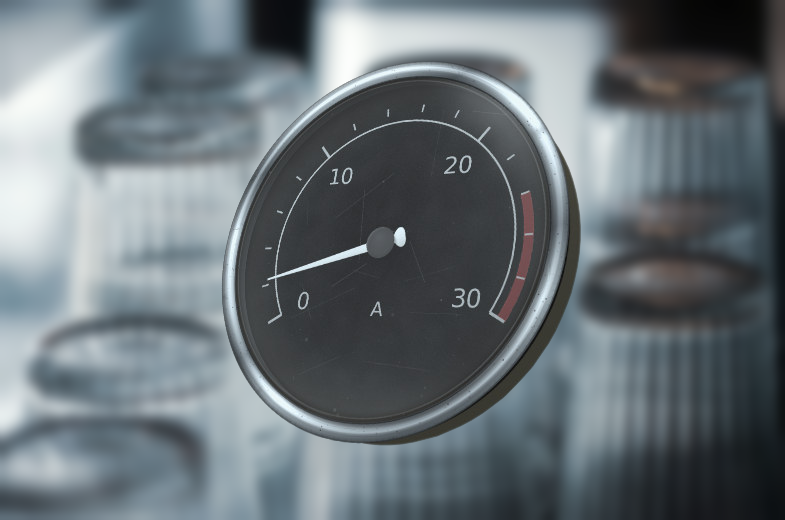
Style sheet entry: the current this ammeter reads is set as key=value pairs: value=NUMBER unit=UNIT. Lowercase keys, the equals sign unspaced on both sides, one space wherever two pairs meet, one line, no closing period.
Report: value=2 unit=A
